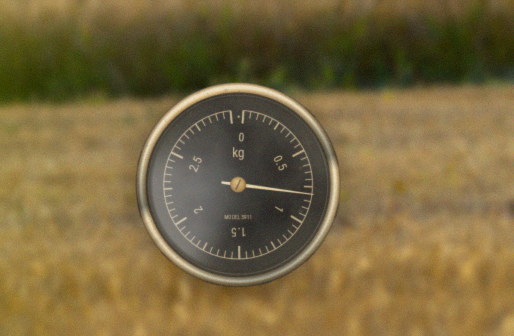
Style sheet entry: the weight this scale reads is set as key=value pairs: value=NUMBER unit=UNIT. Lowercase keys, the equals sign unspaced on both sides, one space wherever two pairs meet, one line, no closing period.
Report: value=0.8 unit=kg
